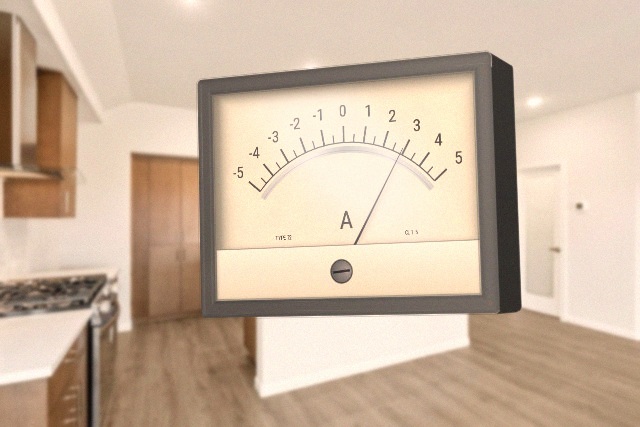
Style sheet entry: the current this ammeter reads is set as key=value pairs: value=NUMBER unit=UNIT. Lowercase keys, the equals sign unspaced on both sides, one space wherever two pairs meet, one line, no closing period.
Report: value=3 unit=A
